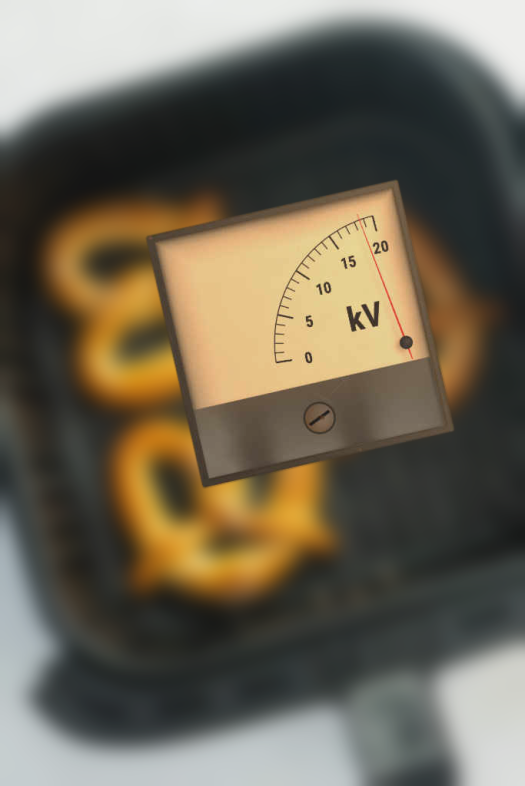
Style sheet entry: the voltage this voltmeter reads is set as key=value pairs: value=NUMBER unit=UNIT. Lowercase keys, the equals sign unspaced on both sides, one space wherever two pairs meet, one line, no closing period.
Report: value=18.5 unit=kV
